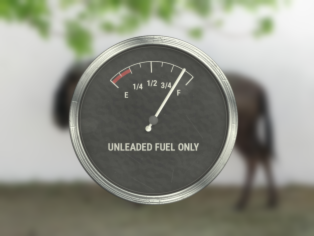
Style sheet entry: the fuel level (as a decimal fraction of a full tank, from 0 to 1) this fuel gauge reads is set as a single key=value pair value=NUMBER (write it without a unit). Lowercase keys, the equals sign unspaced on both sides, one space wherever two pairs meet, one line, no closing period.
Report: value=0.875
